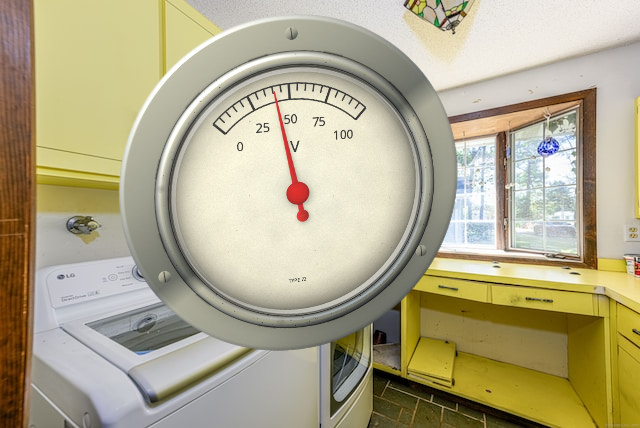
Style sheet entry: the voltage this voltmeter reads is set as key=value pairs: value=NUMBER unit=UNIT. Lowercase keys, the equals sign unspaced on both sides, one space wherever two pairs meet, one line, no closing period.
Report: value=40 unit=V
